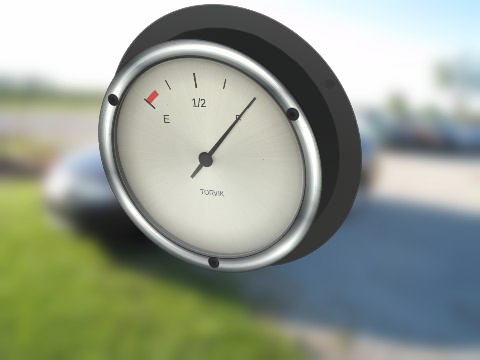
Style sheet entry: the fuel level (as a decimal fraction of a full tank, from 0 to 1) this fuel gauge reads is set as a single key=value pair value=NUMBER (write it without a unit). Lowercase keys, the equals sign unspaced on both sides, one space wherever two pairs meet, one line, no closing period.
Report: value=1
